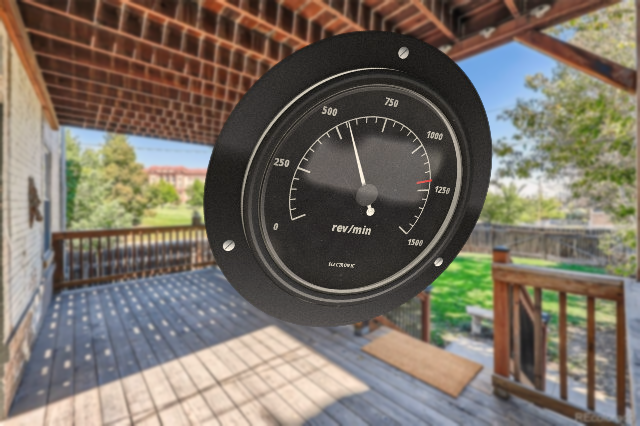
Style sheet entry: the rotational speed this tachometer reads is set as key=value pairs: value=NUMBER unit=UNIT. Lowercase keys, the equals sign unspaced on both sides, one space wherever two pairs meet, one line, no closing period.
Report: value=550 unit=rpm
